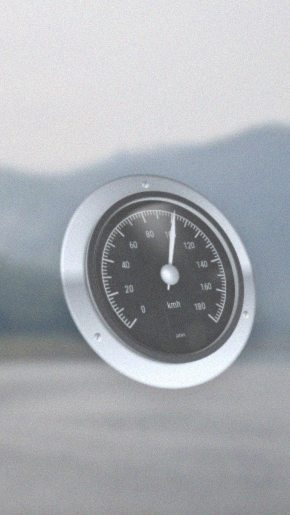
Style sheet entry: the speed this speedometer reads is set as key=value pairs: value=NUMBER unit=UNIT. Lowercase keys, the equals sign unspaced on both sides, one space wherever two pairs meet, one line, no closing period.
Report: value=100 unit=km/h
